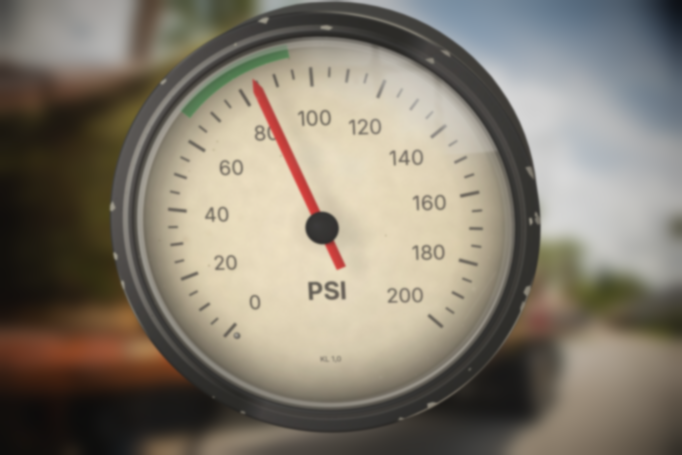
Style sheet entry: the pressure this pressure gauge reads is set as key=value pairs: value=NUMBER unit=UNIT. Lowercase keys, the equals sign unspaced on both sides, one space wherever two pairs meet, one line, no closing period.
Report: value=85 unit=psi
